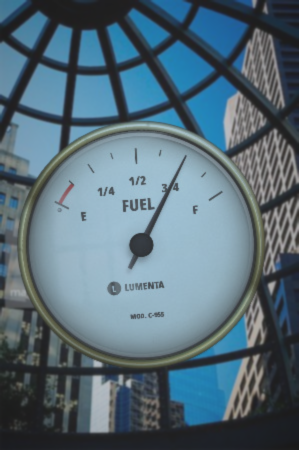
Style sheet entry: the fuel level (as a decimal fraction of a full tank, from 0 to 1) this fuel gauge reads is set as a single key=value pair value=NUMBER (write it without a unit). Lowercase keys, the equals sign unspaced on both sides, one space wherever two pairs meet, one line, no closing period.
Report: value=0.75
